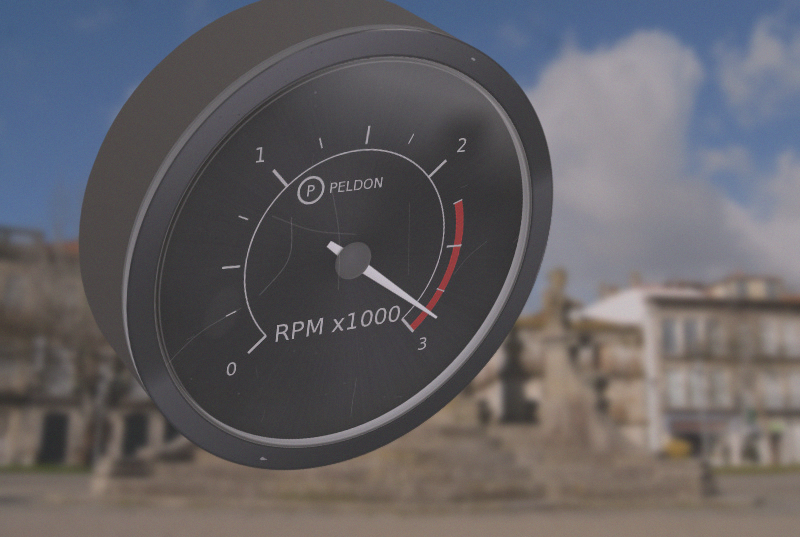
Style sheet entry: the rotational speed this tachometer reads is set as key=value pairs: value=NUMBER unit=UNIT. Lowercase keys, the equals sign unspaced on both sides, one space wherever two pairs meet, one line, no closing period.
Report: value=2875 unit=rpm
